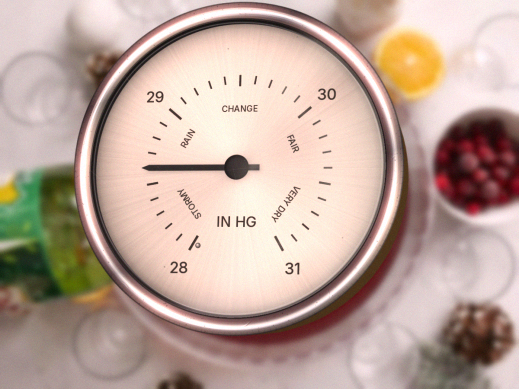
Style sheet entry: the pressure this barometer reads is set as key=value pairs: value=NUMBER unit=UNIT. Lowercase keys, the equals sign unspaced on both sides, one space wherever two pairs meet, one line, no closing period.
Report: value=28.6 unit=inHg
